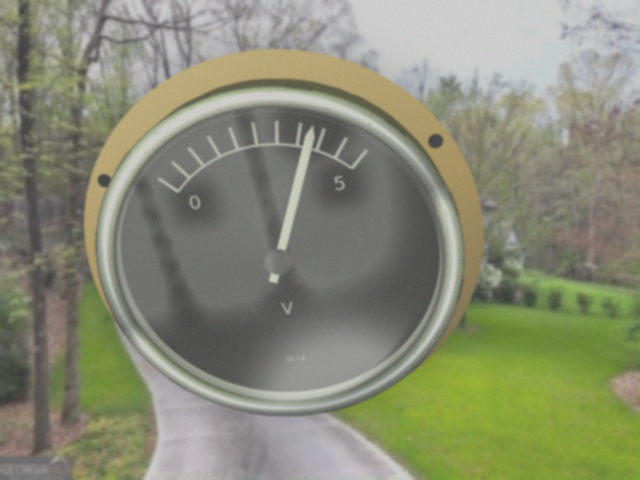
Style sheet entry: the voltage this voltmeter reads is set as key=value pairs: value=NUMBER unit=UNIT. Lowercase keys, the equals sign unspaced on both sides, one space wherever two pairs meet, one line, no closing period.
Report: value=3.75 unit=V
